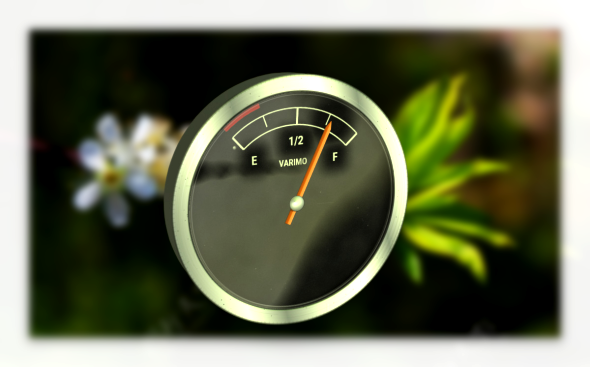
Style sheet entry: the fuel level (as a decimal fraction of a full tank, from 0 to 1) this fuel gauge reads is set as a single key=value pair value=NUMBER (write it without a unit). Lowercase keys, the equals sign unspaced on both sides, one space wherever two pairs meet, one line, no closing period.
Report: value=0.75
